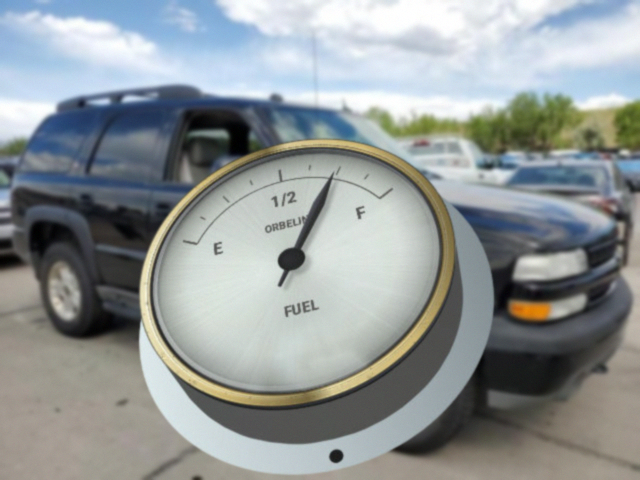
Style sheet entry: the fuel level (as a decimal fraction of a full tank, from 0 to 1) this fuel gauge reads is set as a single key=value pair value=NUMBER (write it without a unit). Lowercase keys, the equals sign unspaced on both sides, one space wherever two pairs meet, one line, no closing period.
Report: value=0.75
